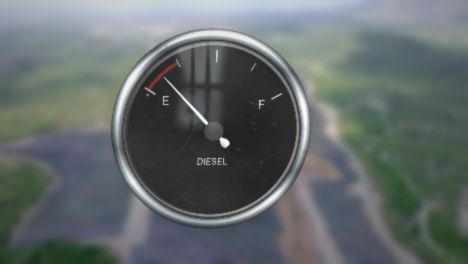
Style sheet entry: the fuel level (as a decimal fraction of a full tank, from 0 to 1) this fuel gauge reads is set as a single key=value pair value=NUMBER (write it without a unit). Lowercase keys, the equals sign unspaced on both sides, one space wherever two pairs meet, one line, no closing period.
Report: value=0.125
